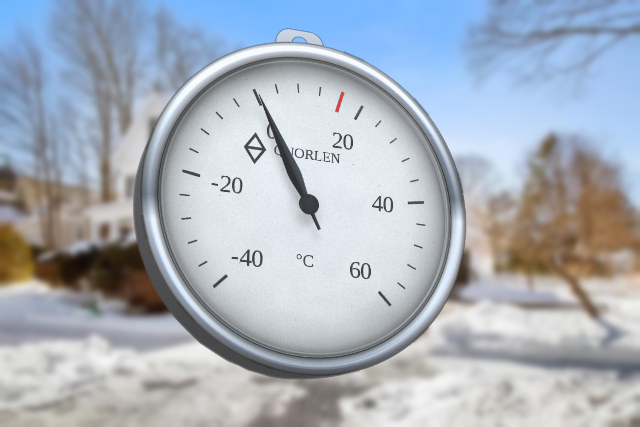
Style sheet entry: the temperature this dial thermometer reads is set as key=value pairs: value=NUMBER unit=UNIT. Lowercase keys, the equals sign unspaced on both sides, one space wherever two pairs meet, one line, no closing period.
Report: value=0 unit=°C
